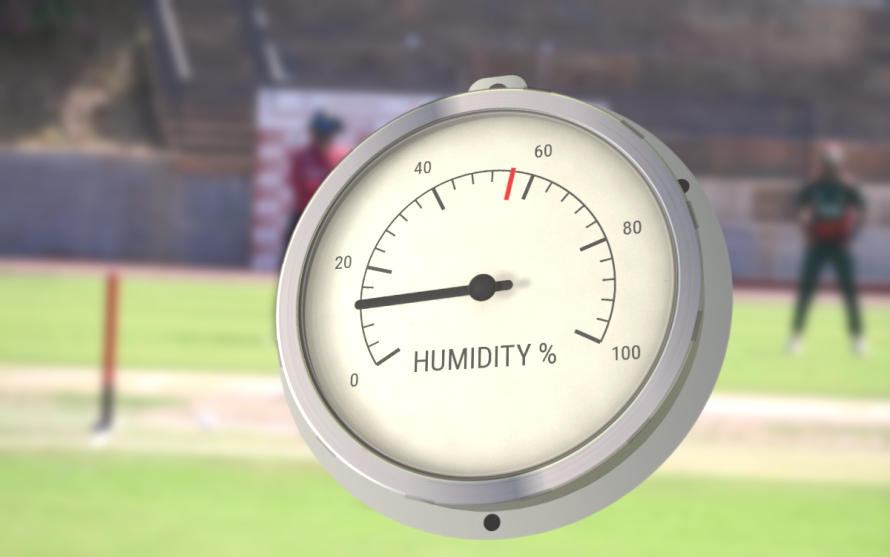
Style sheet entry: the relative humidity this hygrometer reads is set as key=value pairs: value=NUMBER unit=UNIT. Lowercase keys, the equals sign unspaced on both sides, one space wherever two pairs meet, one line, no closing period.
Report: value=12 unit=%
